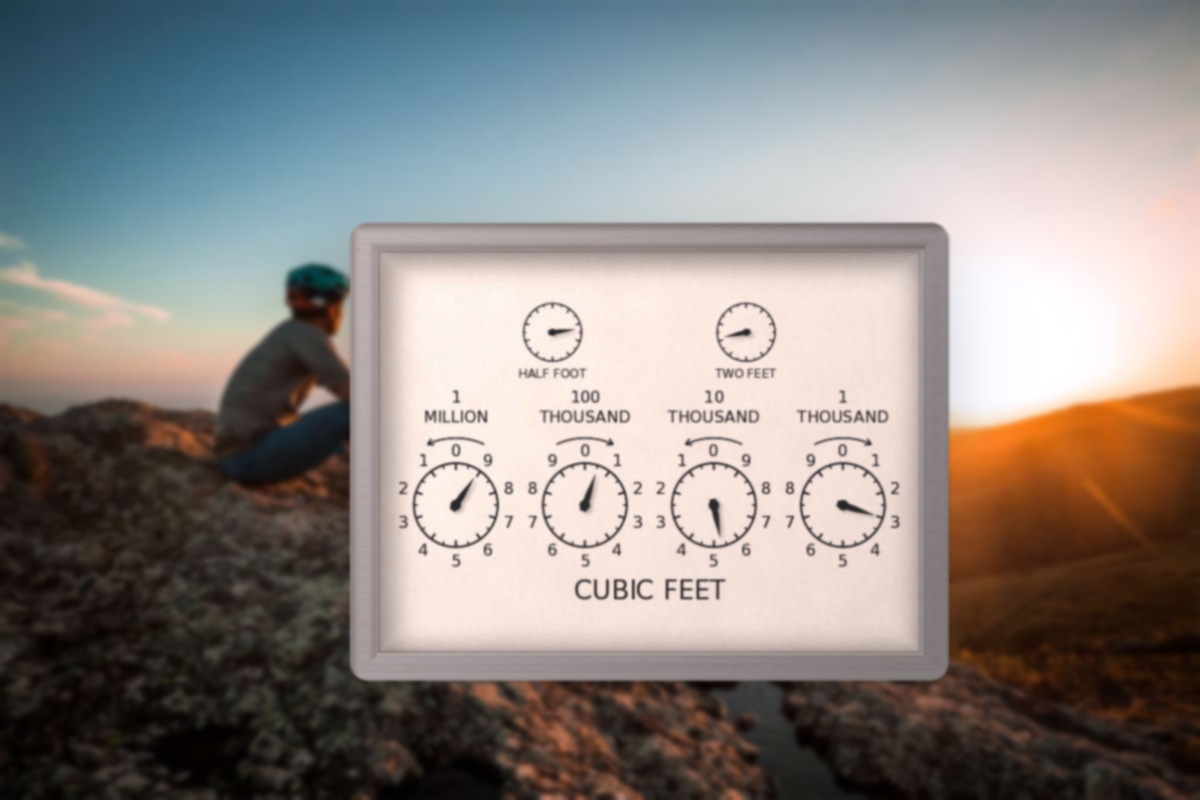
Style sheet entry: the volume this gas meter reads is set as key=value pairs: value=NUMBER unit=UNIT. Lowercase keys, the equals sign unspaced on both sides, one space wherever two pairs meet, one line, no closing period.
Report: value=905300 unit=ft³
